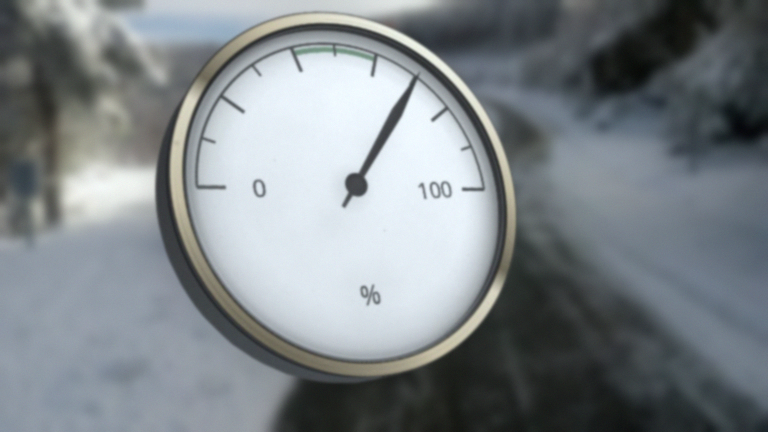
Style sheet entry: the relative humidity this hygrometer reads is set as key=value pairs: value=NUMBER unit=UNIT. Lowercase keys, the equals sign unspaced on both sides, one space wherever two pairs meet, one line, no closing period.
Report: value=70 unit=%
